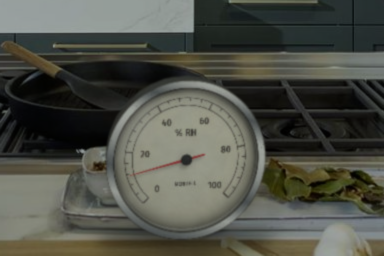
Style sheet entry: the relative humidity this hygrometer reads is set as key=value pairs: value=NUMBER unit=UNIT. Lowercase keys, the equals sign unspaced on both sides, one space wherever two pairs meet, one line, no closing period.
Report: value=12 unit=%
